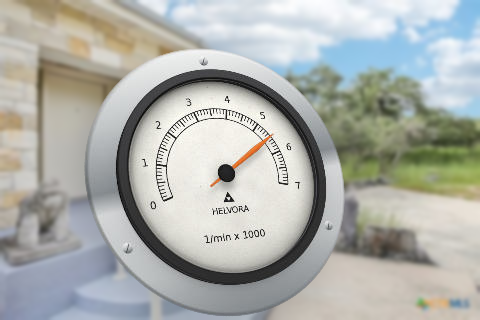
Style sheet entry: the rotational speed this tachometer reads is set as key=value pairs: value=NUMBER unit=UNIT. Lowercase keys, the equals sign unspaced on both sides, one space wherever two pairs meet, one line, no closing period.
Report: value=5500 unit=rpm
